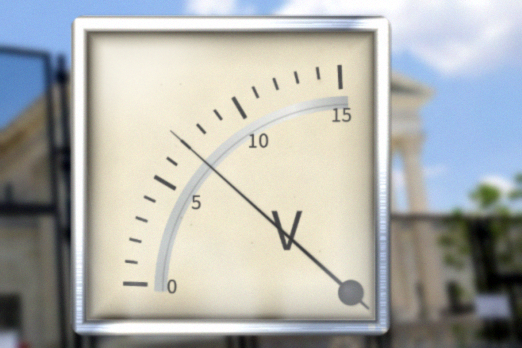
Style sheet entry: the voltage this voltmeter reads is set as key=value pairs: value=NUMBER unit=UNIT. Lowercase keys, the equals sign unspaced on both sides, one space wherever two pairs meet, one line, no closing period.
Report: value=7 unit=V
